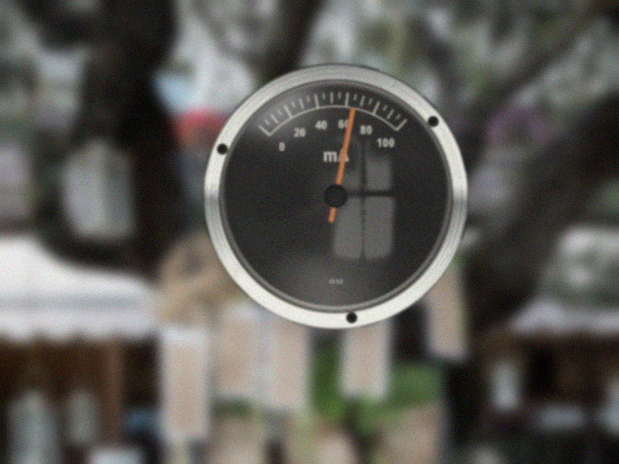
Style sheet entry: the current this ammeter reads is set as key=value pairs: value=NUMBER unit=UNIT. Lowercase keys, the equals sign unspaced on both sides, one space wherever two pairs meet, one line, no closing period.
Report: value=65 unit=mA
